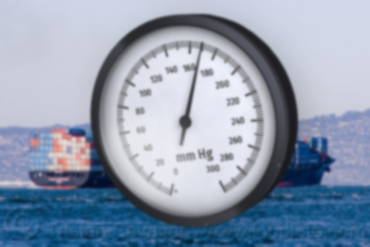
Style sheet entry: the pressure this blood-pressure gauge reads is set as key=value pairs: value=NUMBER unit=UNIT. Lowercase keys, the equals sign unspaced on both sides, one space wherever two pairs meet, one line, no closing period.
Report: value=170 unit=mmHg
